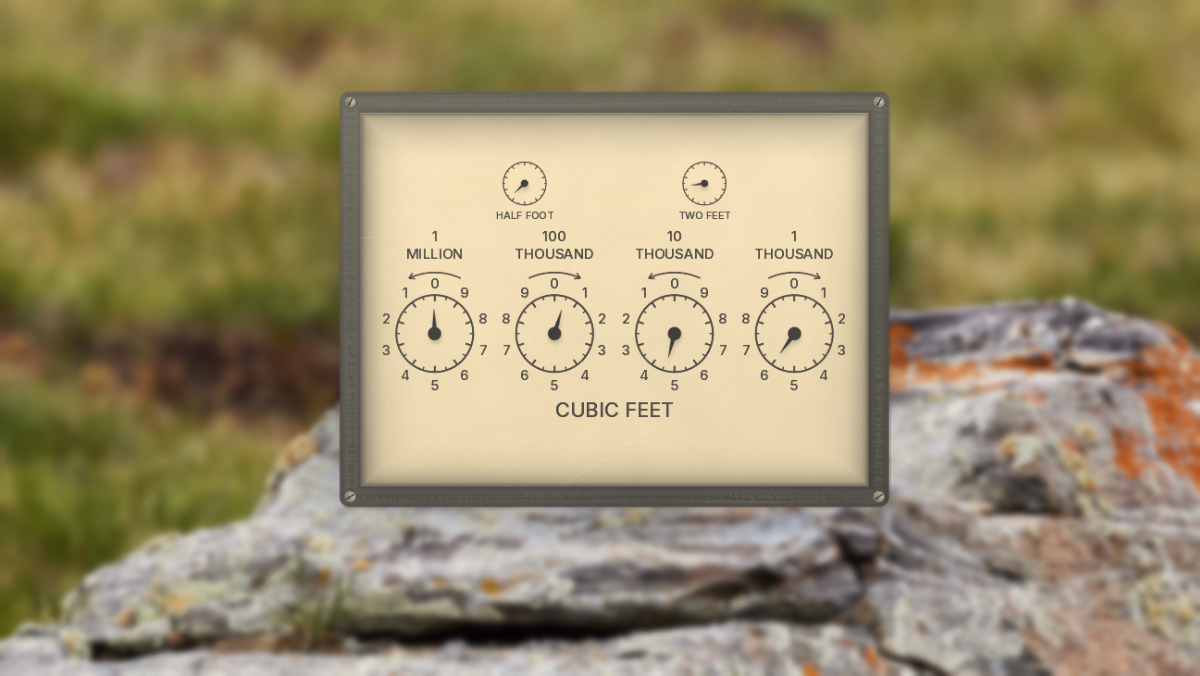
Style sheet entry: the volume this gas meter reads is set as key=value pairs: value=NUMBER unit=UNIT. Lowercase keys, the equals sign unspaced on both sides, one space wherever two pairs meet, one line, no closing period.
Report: value=4600 unit=ft³
